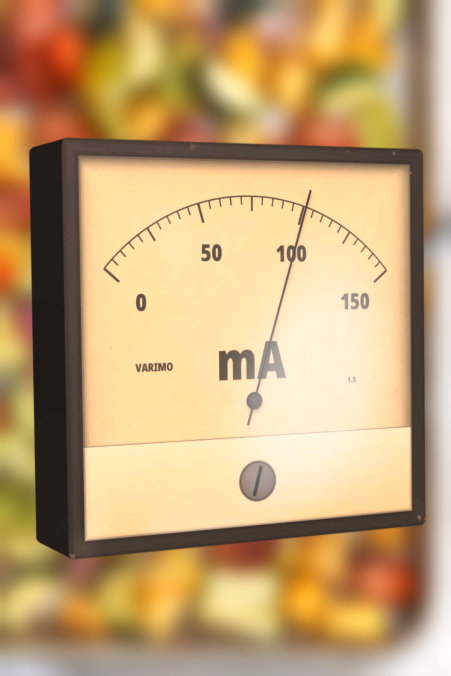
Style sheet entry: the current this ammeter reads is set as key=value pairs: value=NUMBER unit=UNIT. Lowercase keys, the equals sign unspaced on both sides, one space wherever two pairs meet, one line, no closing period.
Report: value=100 unit=mA
